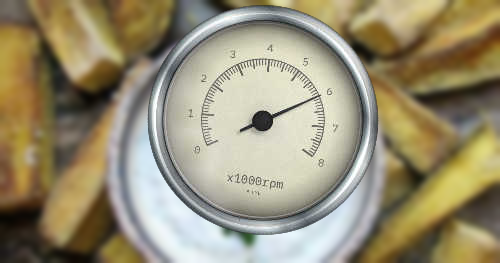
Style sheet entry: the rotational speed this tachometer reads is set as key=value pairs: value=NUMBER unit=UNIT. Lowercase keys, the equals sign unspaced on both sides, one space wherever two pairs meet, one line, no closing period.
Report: value=6000 unit=rpm
